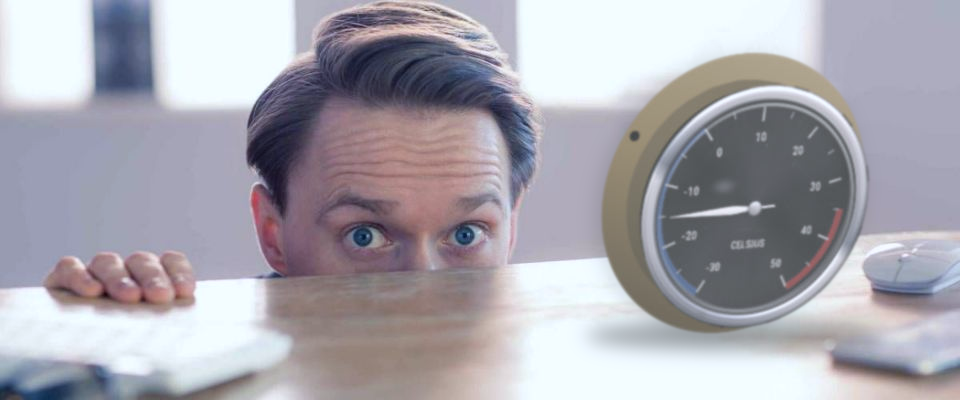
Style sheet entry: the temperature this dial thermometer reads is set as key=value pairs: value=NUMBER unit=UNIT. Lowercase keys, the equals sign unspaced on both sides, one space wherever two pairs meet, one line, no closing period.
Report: value=-15 unit=°C
